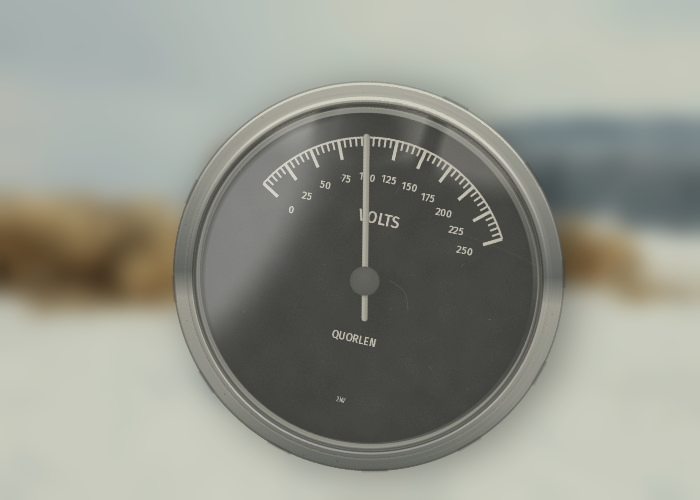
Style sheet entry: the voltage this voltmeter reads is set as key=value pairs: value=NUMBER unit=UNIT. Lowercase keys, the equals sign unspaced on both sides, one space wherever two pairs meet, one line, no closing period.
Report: value=100 unit=V
